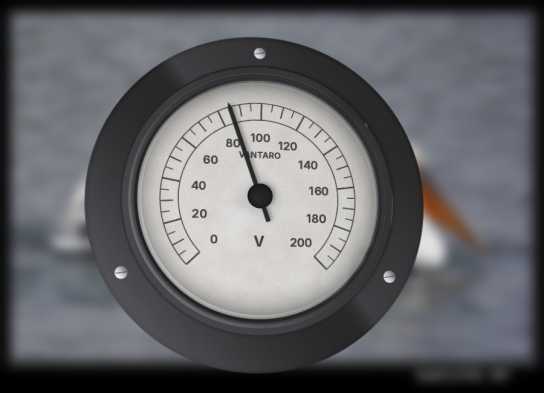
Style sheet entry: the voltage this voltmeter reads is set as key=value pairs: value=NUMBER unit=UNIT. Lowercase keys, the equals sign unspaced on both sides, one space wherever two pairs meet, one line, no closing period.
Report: value=85 unit=V
